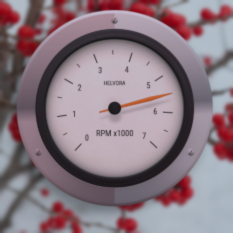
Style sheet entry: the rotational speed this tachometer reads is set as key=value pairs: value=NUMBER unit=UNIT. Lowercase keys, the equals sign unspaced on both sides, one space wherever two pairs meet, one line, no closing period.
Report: value=5500 unit=rpm
